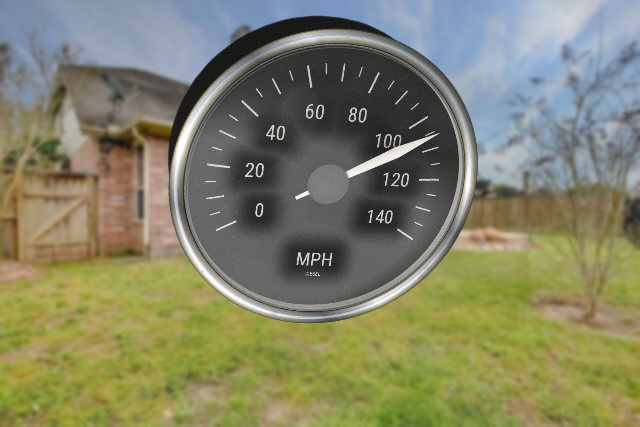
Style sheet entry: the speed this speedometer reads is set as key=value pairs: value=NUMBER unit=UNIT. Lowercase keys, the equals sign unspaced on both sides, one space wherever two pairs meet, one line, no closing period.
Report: value=105 unit=mph
